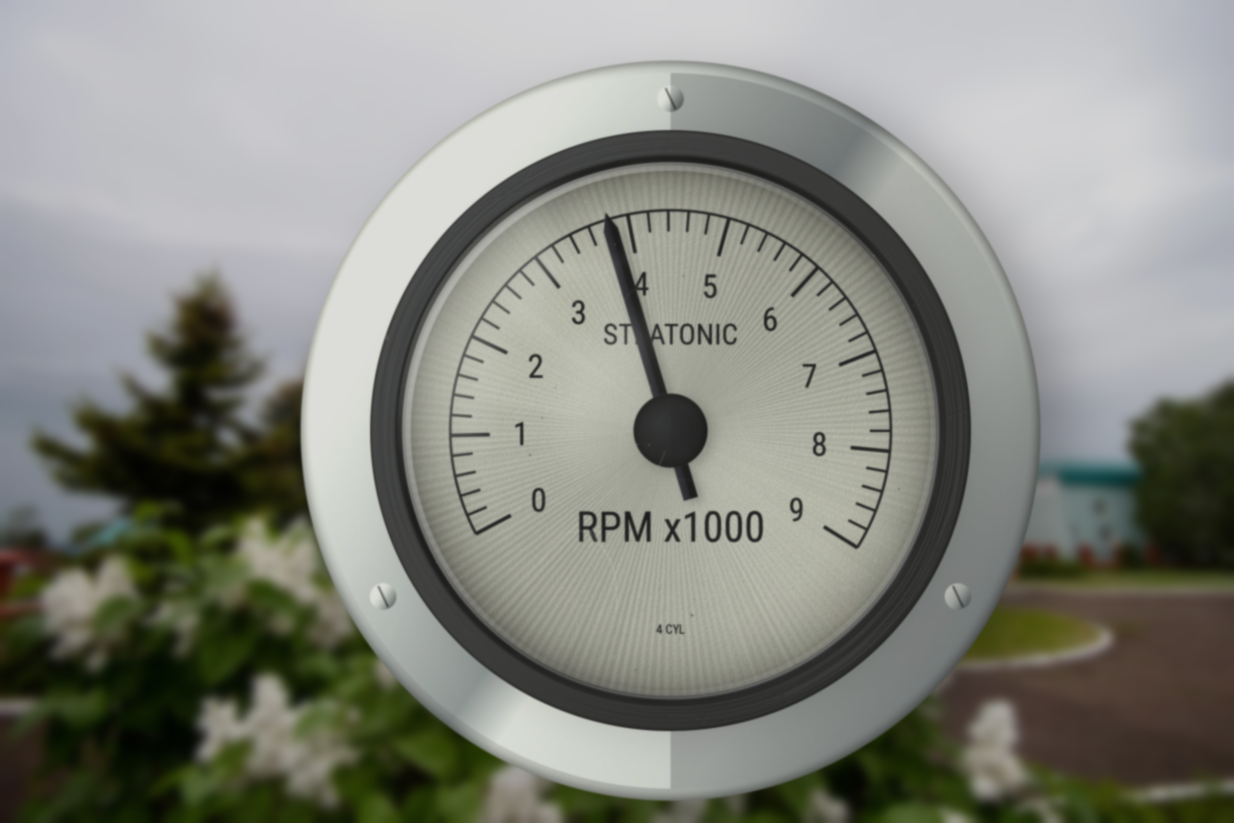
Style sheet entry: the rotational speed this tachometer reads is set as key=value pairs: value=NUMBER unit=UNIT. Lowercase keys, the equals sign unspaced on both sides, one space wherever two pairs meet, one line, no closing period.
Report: value=3800 unit=rpm
